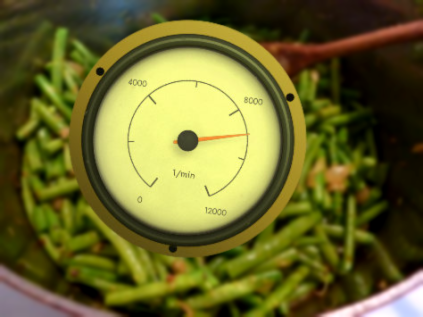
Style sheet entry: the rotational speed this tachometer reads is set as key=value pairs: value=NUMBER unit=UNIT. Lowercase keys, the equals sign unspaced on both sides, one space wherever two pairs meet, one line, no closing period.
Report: value=9000 unit=rpm
